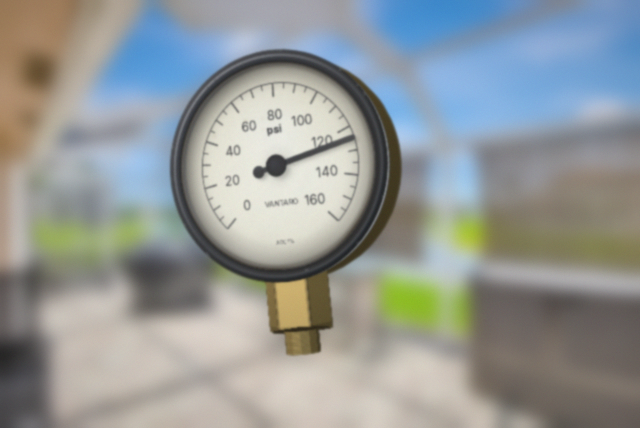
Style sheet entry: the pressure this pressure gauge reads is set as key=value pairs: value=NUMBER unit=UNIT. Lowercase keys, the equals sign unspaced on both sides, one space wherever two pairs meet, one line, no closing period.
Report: value=125 unit=psi
